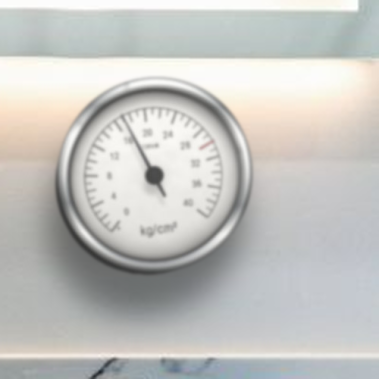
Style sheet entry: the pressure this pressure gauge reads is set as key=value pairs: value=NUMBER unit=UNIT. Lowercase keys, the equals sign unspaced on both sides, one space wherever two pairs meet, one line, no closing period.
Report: value=17 unit=kg/cm²
